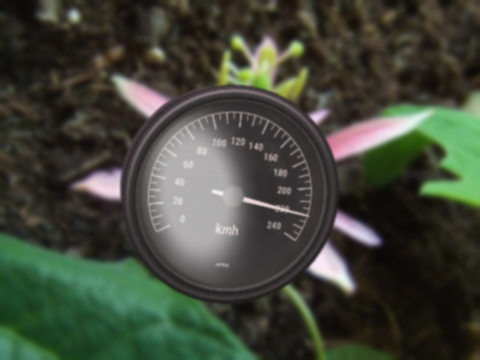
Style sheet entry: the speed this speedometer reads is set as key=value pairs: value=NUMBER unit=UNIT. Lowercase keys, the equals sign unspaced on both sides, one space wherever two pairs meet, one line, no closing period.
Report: value=220 unit=km/h
